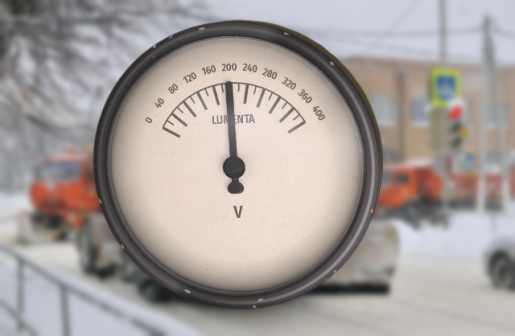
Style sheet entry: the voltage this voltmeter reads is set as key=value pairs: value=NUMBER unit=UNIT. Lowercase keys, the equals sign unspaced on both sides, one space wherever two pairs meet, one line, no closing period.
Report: value=200 unit=V
